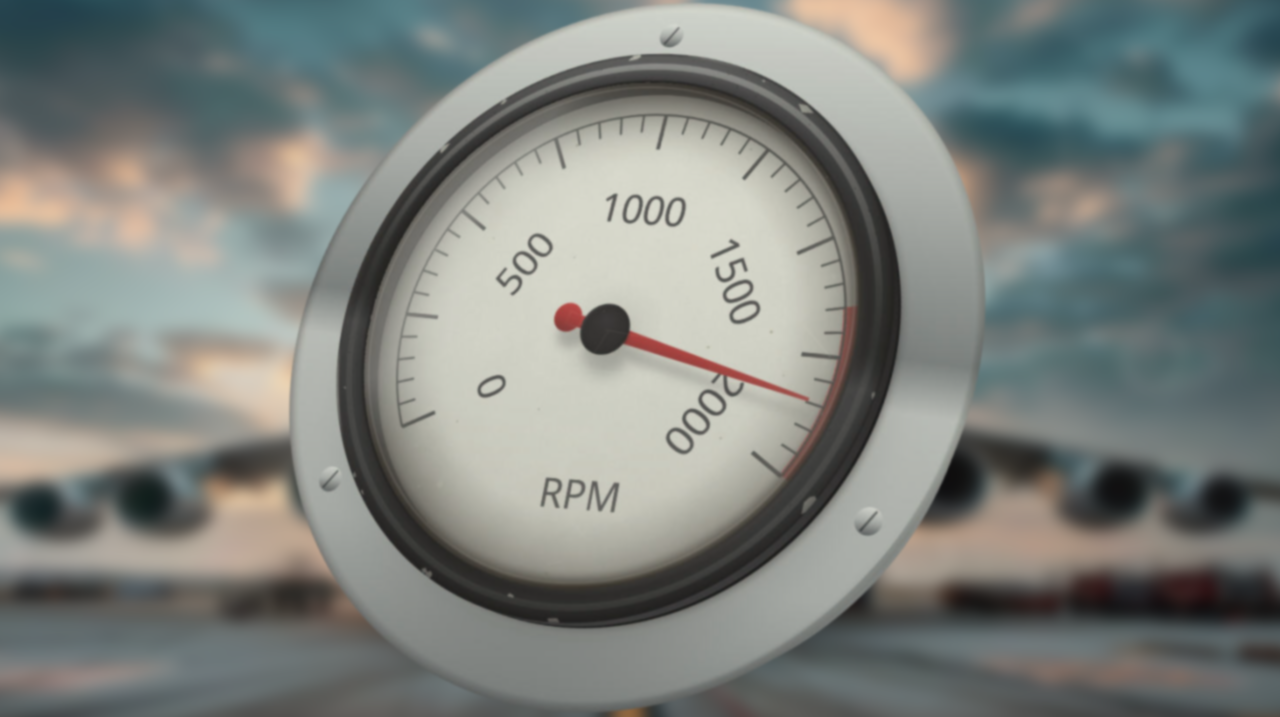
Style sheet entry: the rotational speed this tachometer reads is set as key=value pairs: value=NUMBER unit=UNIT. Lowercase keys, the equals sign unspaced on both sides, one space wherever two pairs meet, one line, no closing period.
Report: value=1850 unit=rpm
